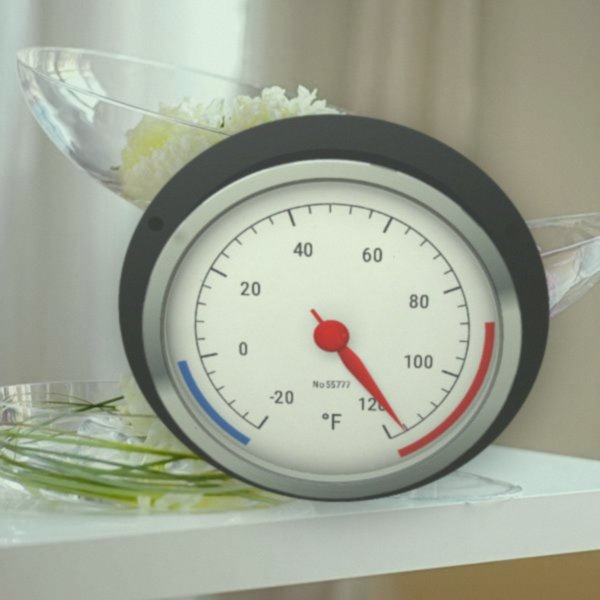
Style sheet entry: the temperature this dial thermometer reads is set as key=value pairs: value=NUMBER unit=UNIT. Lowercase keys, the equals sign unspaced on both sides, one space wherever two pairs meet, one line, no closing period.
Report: value=116 unit=°F
